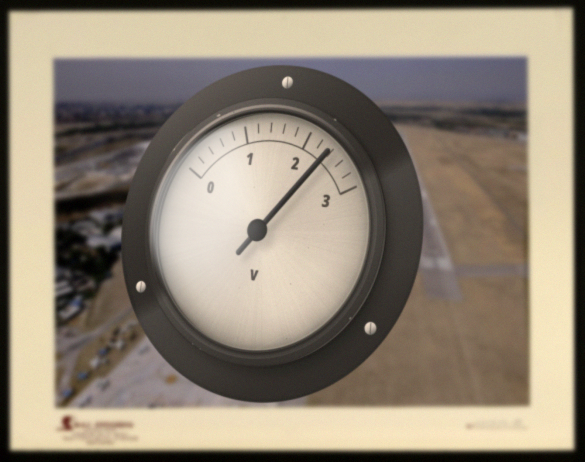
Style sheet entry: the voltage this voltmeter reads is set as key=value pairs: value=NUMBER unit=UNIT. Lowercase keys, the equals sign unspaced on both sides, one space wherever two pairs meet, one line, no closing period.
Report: value=2.4 unit=V
